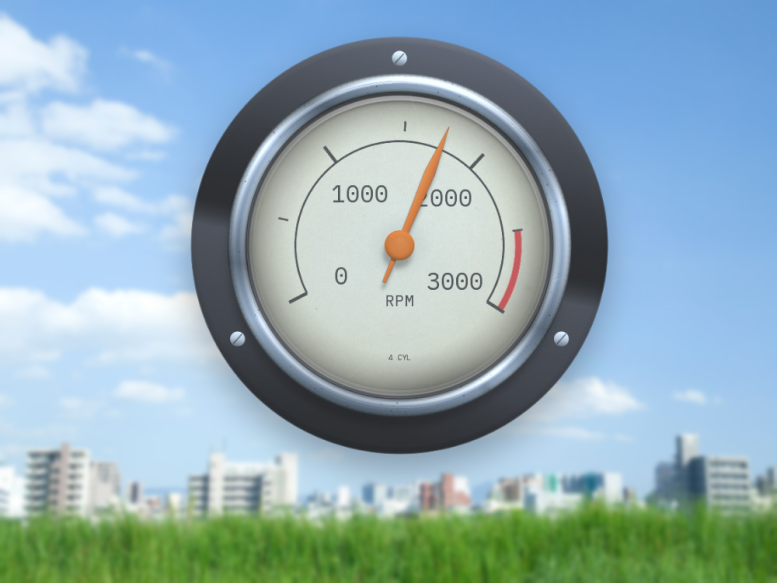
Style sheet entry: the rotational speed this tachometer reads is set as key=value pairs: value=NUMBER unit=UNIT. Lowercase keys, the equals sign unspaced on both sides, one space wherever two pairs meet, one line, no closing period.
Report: value=1750 unit=rpm
